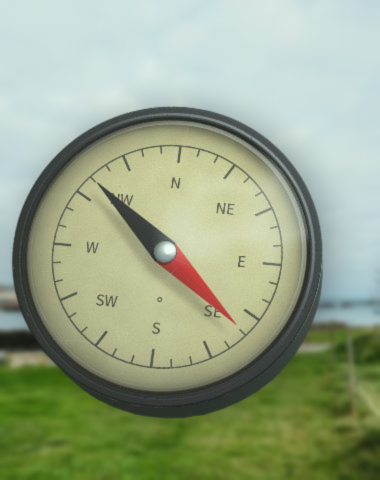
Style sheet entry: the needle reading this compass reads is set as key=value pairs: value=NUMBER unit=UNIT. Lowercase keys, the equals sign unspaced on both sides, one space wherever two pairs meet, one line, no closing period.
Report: value=130 unit=°
